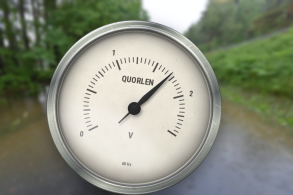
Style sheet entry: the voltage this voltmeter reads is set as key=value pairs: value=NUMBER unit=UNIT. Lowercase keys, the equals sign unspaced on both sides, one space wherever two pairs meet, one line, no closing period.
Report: value=1.7 unit=V
